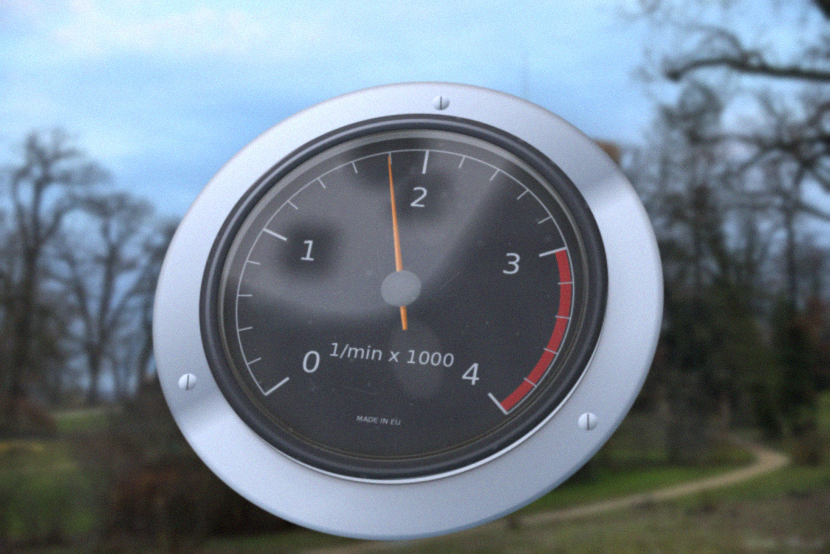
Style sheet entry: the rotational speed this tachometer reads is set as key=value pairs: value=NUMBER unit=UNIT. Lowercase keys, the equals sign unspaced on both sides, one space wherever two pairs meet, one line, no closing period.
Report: value=1800 unit=rpm
